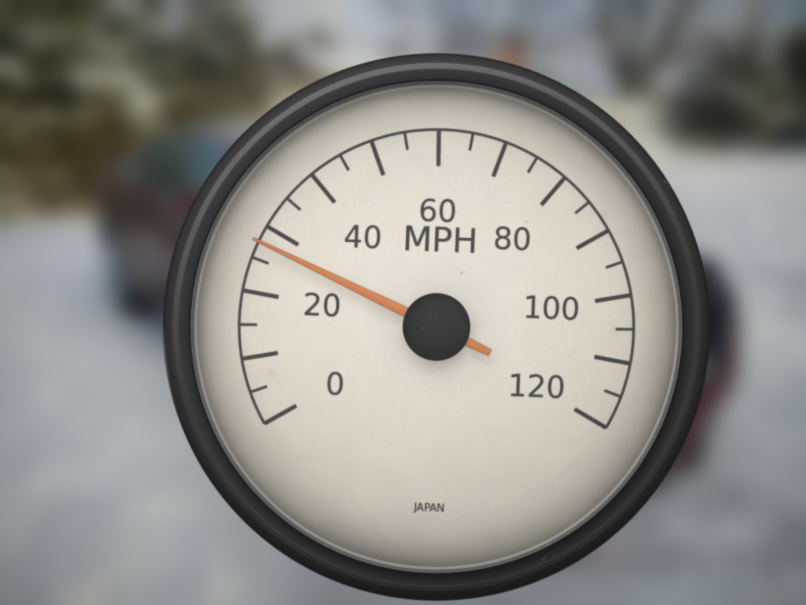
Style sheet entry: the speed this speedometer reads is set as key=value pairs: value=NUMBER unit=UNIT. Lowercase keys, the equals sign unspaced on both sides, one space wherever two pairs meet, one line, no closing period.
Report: value=27.5 unit=mph
